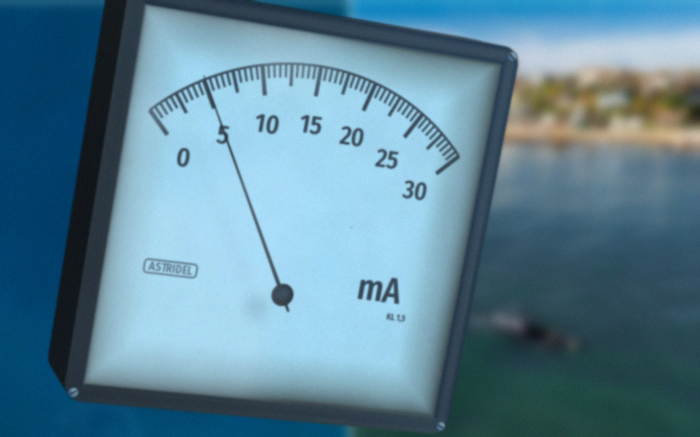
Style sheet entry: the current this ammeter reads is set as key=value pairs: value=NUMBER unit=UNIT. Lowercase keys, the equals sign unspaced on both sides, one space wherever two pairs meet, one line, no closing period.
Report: value=5 unit=mA
